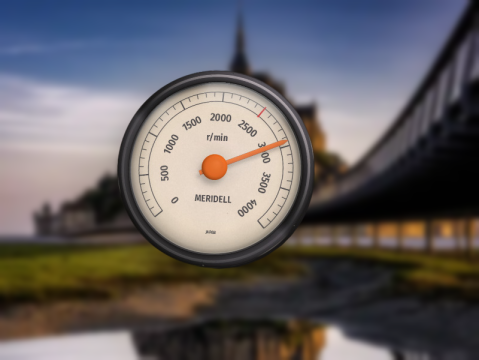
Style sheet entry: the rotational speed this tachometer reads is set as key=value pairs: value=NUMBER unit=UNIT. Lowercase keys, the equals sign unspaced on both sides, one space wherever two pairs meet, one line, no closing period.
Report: value=2950 unit=rpm
